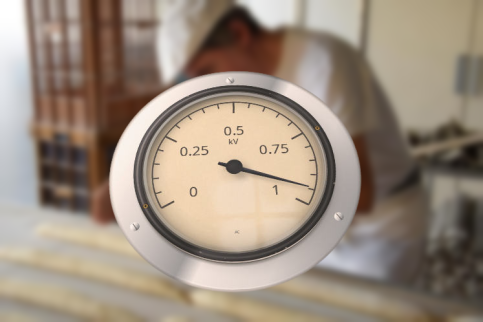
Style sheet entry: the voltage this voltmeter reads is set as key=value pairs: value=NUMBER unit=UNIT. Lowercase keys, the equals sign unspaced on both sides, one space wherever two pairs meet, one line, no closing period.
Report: value=0.95 unit=kV
